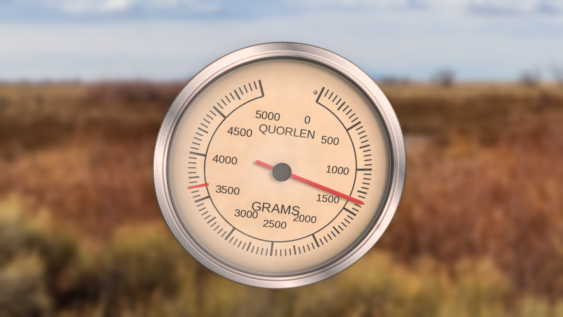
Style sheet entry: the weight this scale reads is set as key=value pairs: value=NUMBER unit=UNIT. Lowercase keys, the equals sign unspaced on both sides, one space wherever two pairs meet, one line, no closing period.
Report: value=1350 unit=g
